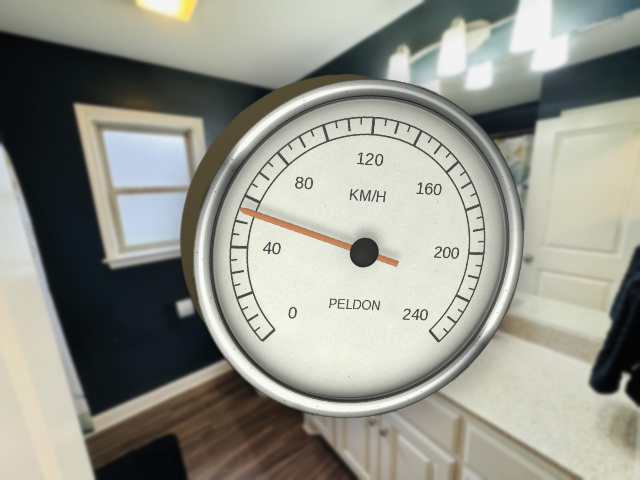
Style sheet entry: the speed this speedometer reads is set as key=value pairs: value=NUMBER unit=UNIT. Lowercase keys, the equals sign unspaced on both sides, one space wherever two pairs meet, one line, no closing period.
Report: value=55 unit=km/h
